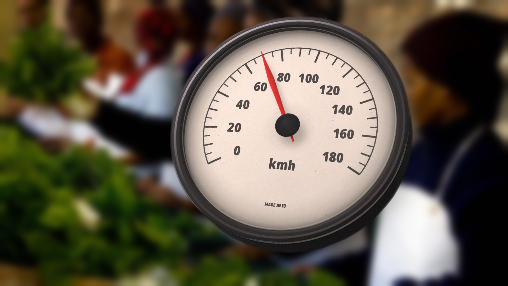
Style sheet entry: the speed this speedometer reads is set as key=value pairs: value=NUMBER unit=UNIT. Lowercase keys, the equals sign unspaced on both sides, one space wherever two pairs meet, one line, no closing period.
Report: value=70 unit=km/h
